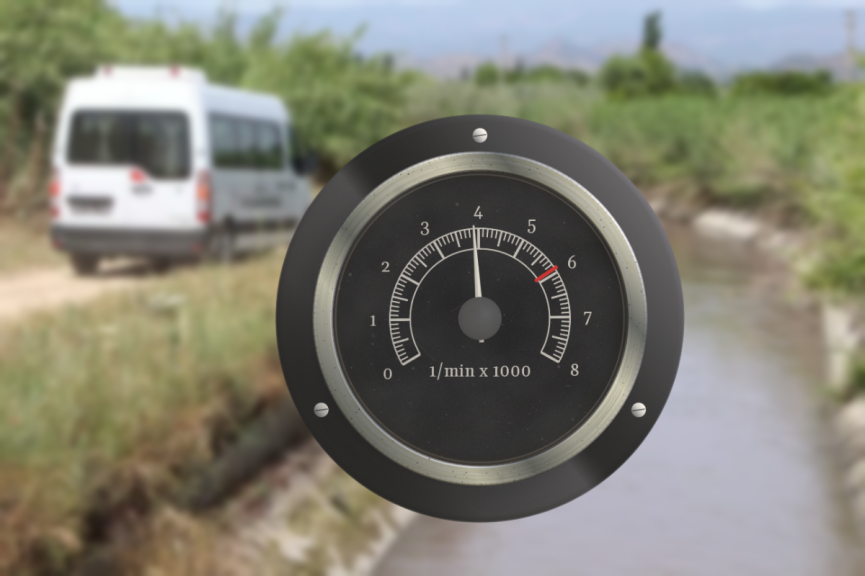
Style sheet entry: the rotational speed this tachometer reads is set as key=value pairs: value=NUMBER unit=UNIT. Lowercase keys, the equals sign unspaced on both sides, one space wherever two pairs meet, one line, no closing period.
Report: value=3900 unit=rpm
